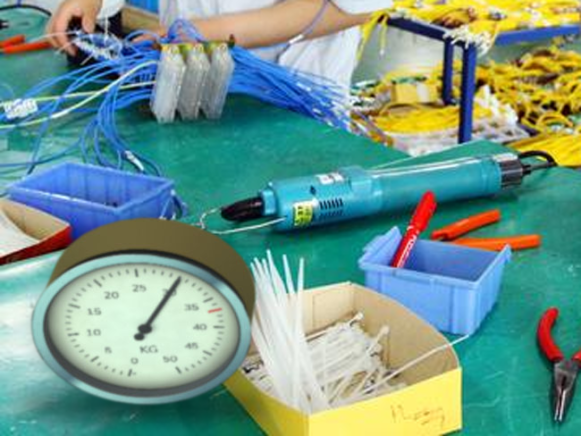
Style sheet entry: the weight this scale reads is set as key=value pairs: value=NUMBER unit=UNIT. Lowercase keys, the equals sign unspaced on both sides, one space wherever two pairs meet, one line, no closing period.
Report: value=30 unit=kg
